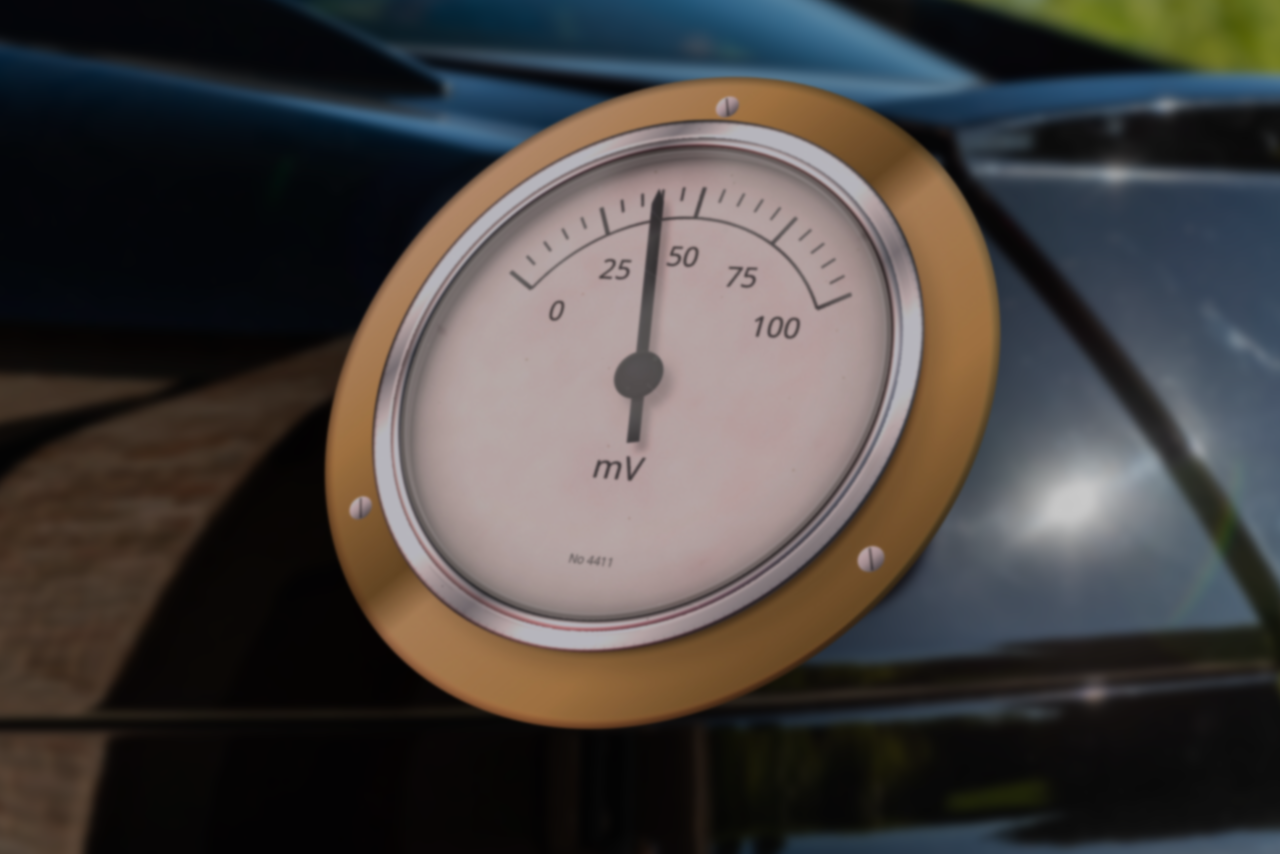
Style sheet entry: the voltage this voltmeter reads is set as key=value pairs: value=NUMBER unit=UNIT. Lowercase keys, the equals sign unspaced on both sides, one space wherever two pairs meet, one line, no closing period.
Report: value=40 unit=mV
